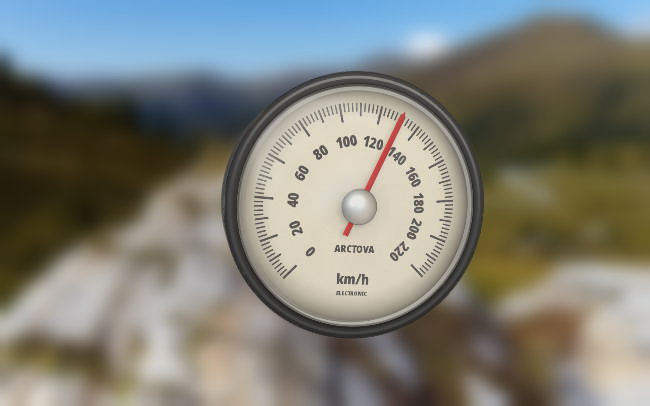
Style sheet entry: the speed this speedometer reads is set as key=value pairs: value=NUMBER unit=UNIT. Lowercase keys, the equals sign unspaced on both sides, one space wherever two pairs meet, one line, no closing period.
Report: value=130 unit=km/h
